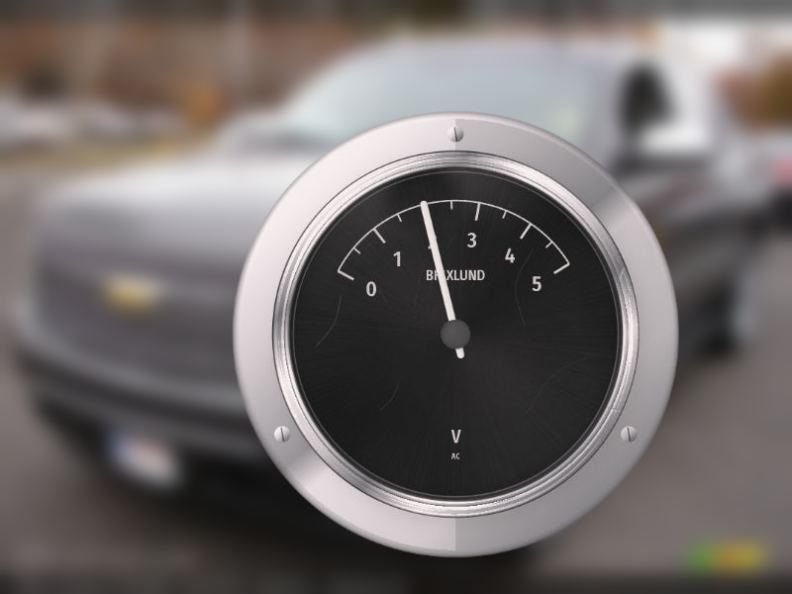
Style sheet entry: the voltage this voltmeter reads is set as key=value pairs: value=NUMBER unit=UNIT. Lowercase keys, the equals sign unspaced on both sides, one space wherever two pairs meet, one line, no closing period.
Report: value=2 unit=V
